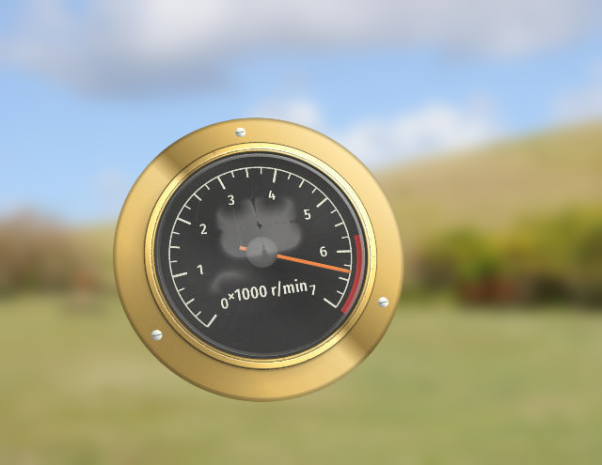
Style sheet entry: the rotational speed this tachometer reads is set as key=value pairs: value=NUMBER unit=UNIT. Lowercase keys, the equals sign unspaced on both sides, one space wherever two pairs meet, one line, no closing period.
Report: value=6375 unit=rpm
